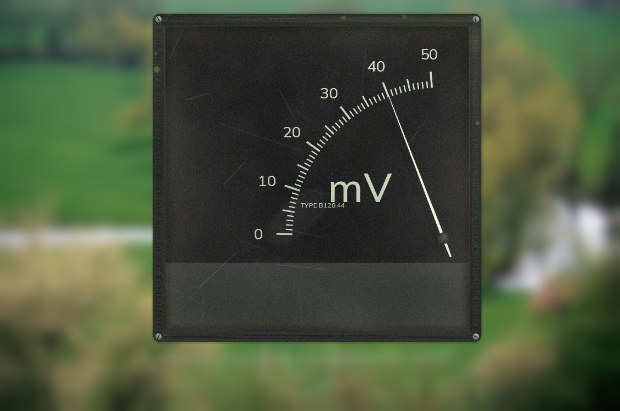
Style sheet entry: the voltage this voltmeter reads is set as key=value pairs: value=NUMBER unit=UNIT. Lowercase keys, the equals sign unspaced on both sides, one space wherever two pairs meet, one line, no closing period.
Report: value=40 unit=mV
